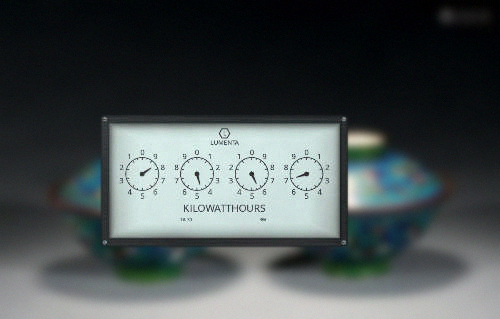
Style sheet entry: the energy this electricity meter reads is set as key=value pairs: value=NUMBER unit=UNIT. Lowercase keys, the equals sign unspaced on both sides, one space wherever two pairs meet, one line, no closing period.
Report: value=8457 unit=kWh
